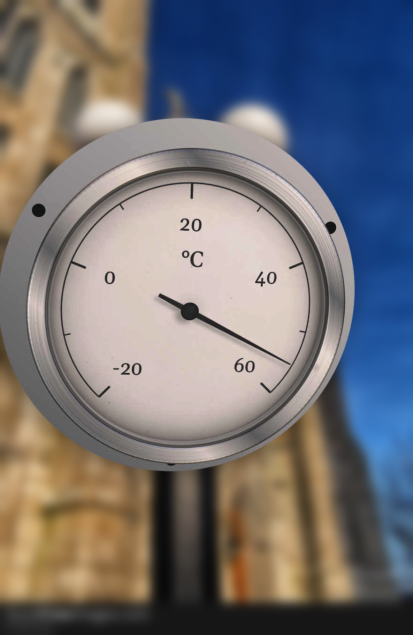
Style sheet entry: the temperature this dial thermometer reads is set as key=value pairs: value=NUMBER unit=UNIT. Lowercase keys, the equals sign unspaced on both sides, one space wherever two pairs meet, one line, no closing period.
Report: value=55 unit=°C
